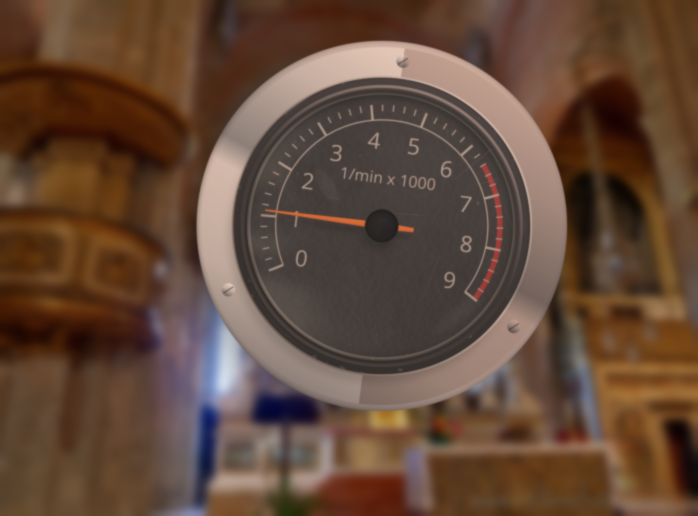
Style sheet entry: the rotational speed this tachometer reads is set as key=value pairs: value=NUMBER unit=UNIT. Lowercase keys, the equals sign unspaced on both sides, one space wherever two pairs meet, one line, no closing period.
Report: value=1100 unit=rpm
